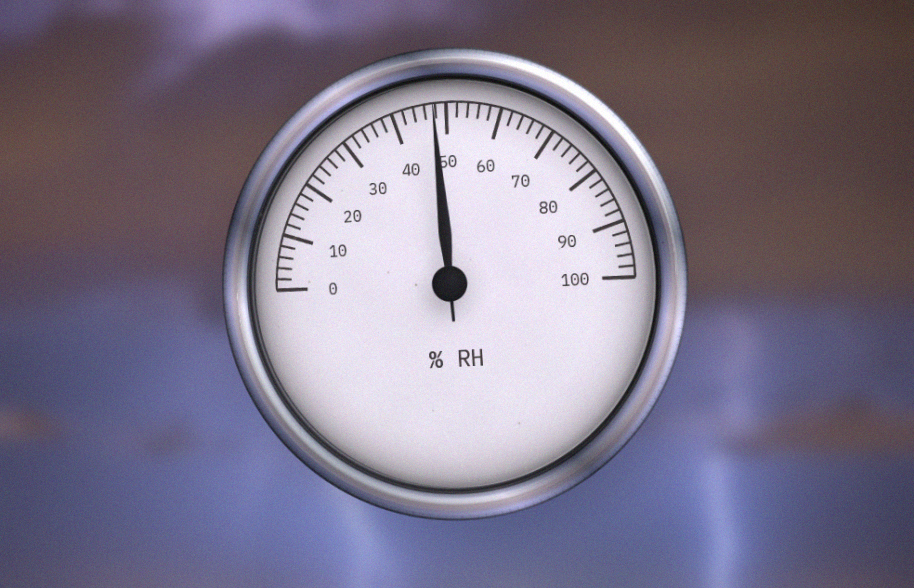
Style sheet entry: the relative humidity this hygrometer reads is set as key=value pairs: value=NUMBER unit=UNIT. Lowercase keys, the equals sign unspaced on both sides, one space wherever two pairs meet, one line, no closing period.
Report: value=48 unit=%
